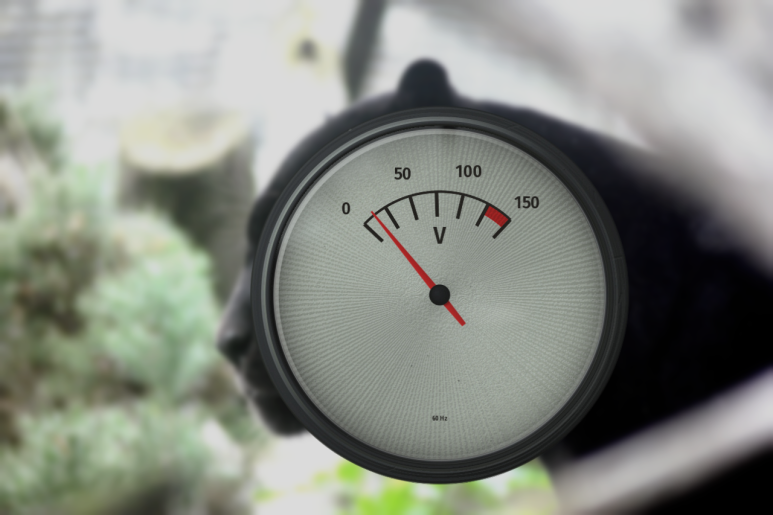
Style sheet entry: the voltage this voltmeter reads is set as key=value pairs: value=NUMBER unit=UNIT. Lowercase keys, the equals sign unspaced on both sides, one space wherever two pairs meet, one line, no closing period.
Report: value=12.5 unit=V
